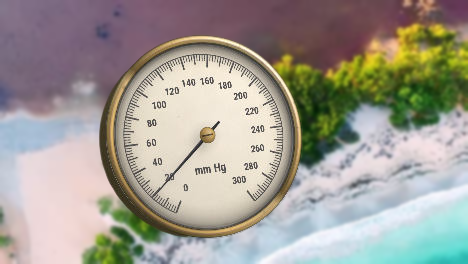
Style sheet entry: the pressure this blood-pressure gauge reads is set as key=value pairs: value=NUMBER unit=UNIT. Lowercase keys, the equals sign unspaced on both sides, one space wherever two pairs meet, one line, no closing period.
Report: value=20 unit=mmHg
